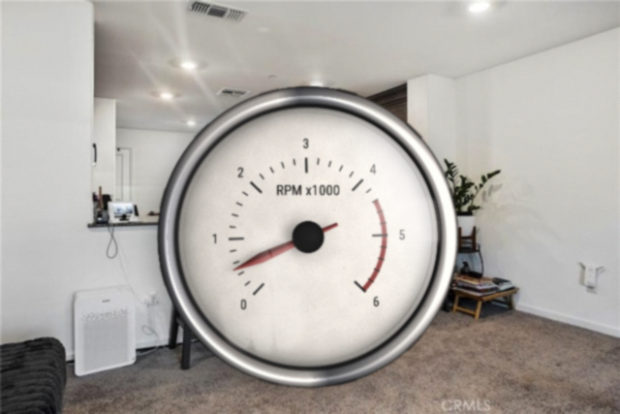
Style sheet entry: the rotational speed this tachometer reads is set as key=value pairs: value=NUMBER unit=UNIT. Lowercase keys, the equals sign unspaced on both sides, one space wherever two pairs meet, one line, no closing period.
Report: value=500 unit=rpm
